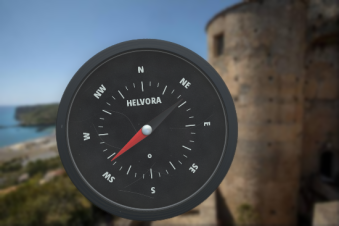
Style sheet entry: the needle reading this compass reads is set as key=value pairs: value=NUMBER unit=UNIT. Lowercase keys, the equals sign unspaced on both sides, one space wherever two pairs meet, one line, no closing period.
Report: value=235 unit=°
